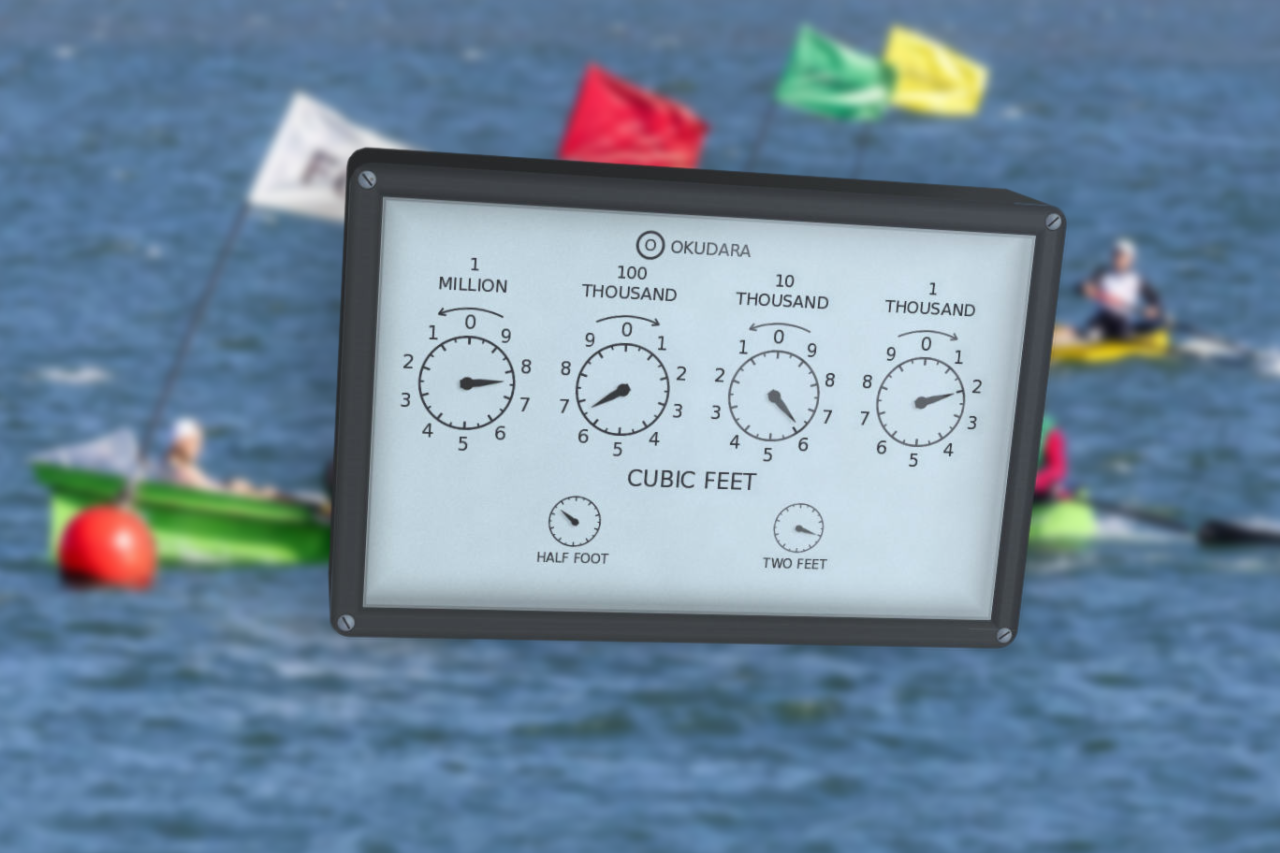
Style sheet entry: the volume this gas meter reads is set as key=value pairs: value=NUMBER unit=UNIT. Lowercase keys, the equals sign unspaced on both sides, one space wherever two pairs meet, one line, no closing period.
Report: value=766200 unit=ft³
